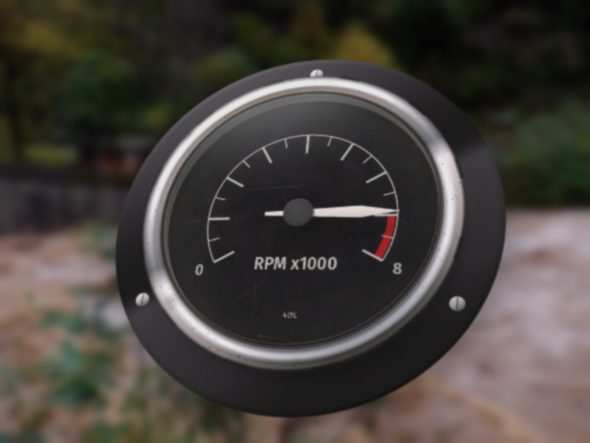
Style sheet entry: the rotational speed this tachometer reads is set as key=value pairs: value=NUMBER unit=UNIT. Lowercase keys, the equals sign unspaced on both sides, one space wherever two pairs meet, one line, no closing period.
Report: value=7000 unit=rpm
